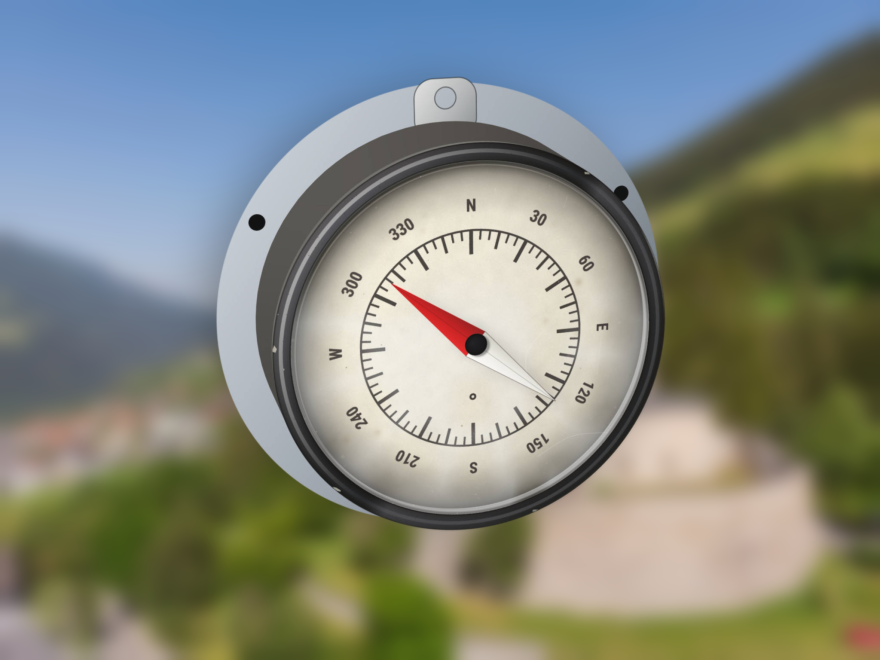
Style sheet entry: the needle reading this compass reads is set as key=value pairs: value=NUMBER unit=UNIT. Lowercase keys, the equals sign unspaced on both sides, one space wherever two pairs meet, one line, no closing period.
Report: value=310 unit=°
